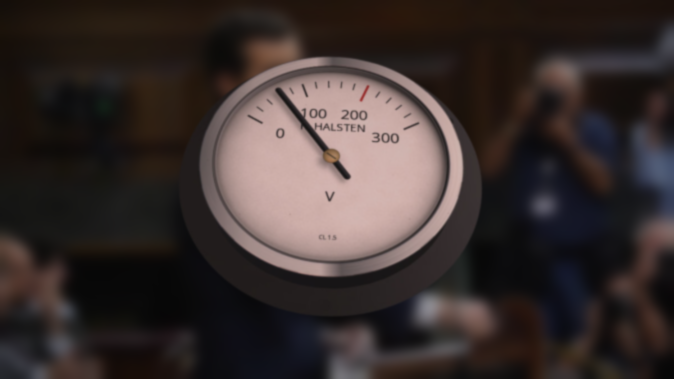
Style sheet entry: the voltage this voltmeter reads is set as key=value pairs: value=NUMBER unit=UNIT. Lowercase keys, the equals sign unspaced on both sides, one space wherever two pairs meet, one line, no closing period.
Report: value=60 unit=V
